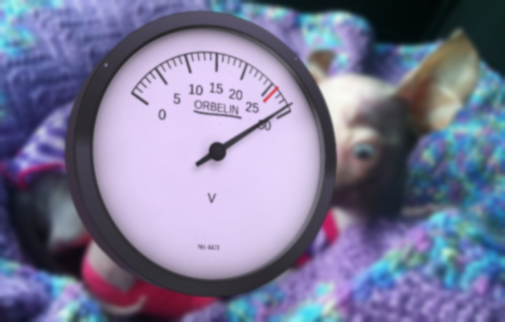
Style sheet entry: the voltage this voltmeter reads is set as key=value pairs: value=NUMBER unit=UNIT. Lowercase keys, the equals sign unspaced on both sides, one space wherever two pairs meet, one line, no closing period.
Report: value=29 unit=V
